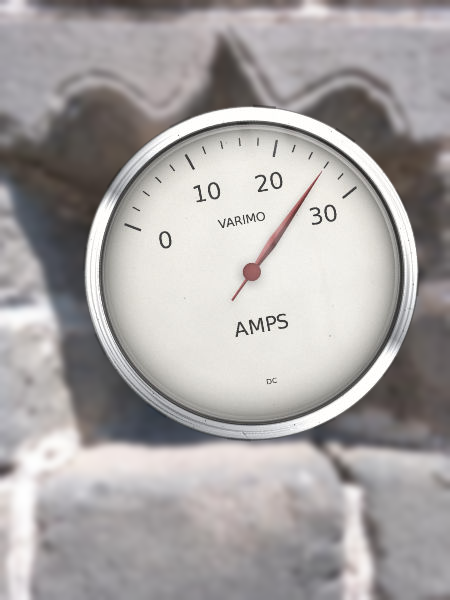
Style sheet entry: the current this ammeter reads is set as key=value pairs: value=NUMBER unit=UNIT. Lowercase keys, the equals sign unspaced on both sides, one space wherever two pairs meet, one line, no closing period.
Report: value=26 unit=A
